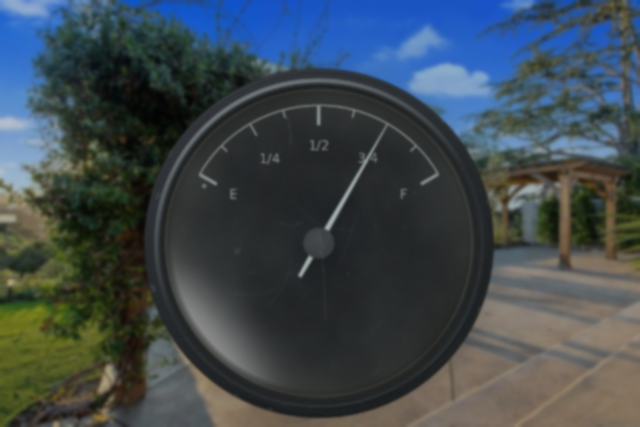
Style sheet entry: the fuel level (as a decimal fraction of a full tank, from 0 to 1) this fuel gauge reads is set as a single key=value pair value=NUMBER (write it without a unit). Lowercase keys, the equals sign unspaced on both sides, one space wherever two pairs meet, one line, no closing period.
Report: value=0.75
